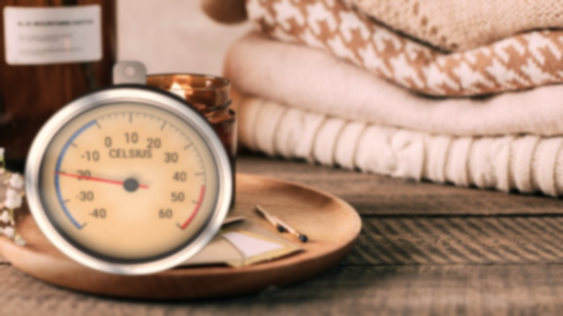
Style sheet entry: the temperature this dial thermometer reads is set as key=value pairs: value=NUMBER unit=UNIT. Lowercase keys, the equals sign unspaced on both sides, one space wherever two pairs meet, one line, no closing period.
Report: value=-20 unit=°C
